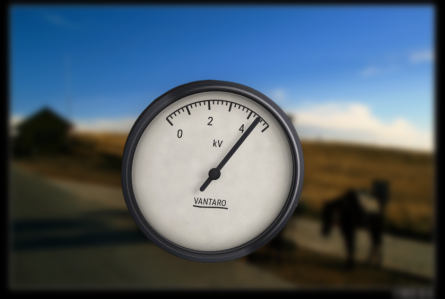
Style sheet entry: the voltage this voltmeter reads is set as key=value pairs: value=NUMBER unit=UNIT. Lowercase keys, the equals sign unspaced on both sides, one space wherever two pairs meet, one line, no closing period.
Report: value=4.4 unit=kV
